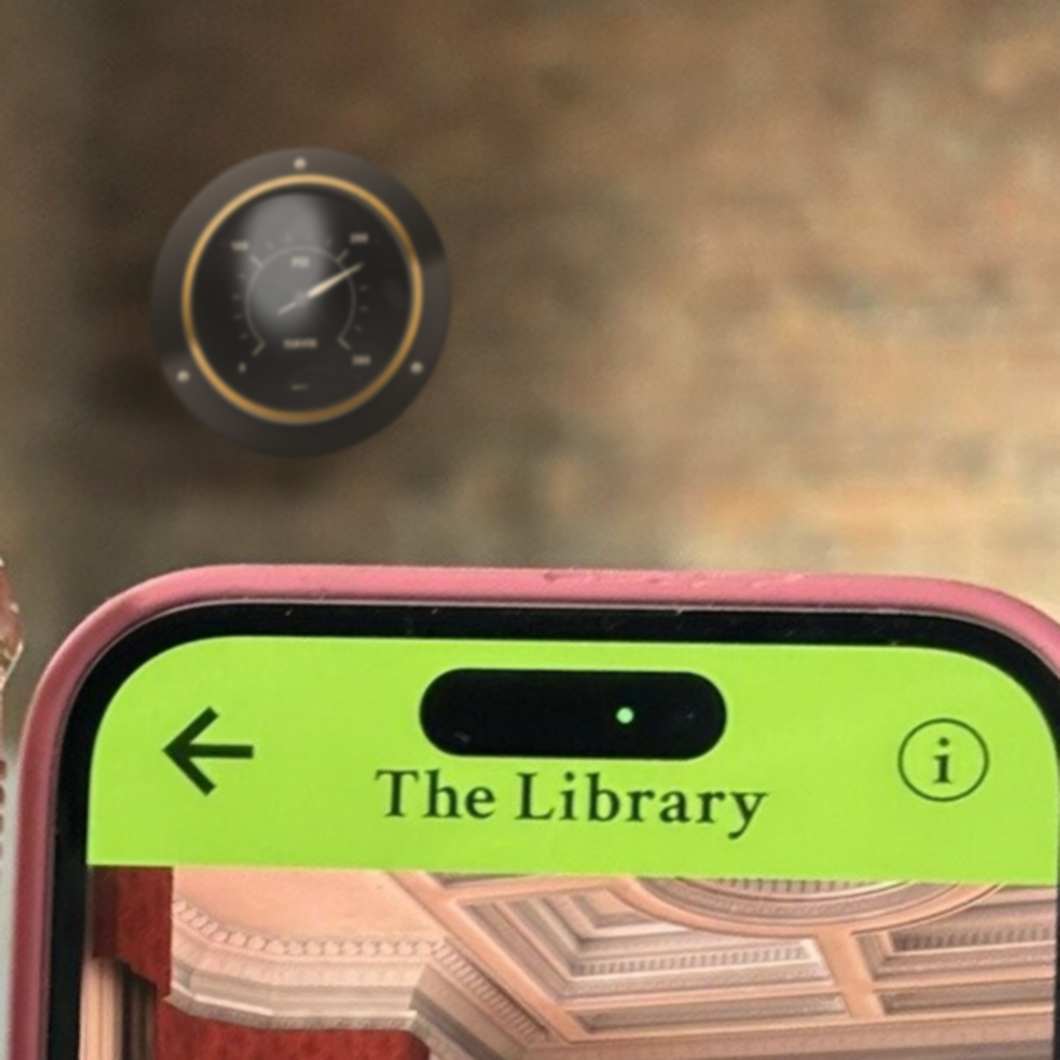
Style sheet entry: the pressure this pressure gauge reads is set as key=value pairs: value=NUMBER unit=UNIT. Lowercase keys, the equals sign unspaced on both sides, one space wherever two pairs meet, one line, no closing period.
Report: value=220 unit=psi
